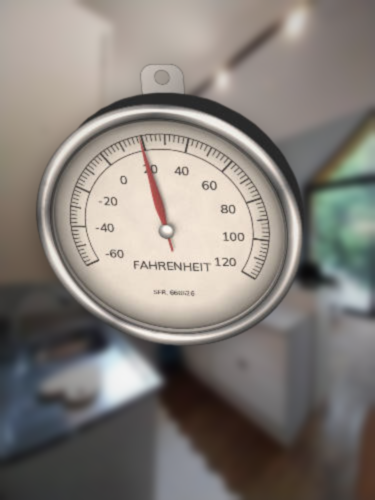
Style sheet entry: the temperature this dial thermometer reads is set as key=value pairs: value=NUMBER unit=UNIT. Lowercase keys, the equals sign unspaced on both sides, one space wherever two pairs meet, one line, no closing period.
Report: value=20 unit=°F
